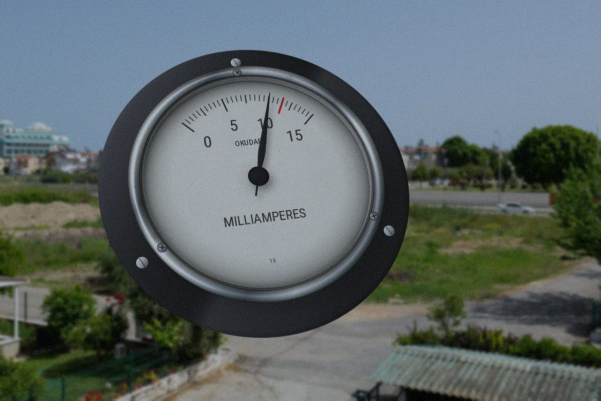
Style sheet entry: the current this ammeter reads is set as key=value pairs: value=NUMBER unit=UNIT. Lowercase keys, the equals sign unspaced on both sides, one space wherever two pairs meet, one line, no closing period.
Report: value=10 unit=mA
